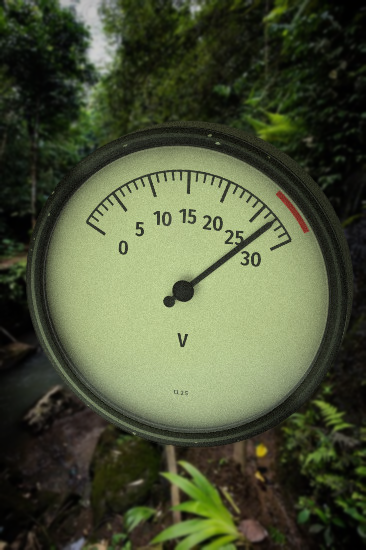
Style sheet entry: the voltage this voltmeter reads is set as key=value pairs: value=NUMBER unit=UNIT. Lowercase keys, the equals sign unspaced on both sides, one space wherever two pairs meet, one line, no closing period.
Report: value=27 unit=V
